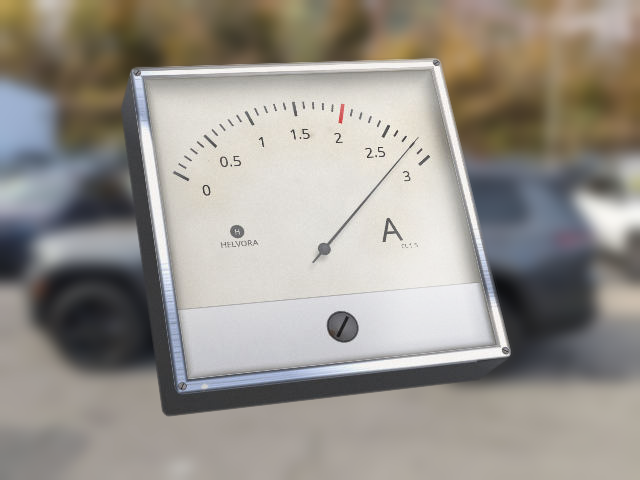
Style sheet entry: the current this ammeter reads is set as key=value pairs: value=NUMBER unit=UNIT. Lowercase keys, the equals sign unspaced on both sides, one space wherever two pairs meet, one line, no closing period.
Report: value=2.8 unit=A
